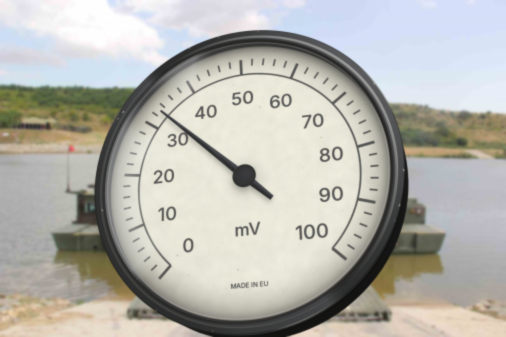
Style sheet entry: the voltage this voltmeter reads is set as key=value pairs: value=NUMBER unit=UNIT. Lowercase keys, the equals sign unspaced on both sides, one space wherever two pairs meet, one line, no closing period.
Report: value=33 unit=mV
